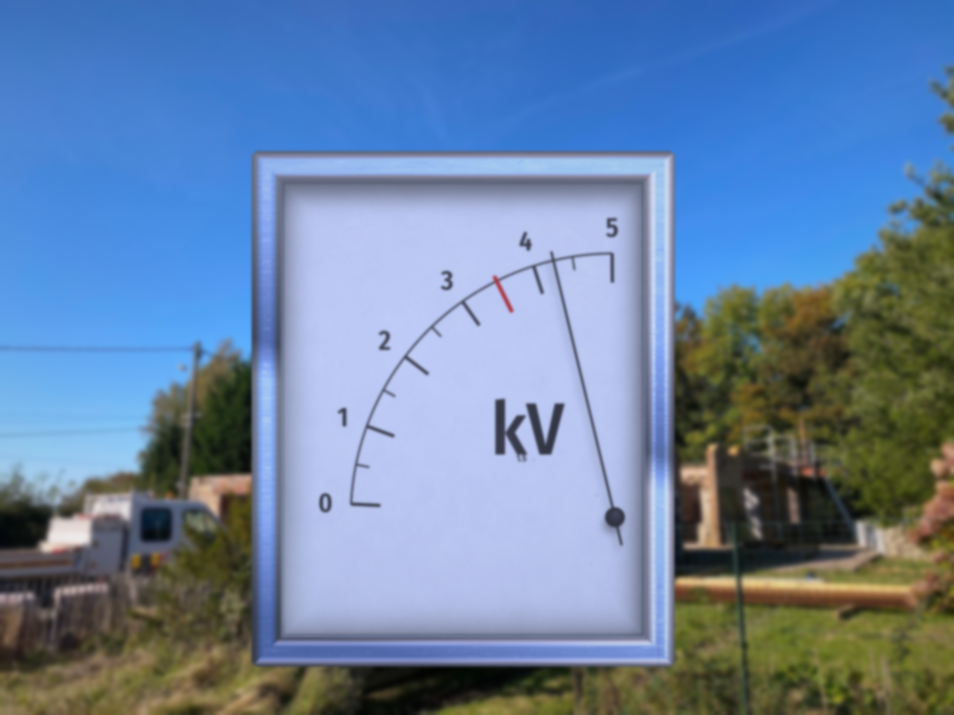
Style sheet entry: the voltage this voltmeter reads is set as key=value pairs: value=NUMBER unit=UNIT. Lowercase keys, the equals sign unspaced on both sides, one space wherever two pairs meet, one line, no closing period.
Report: value=4.25 unit=kV
